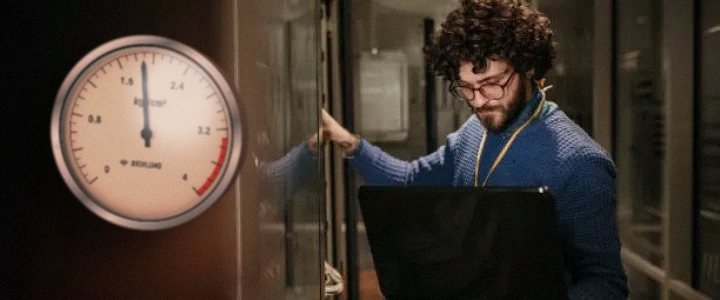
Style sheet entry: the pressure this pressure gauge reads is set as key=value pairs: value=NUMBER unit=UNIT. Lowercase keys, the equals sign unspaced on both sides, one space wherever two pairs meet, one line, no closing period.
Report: value=1.9 unit=kg/cm²
